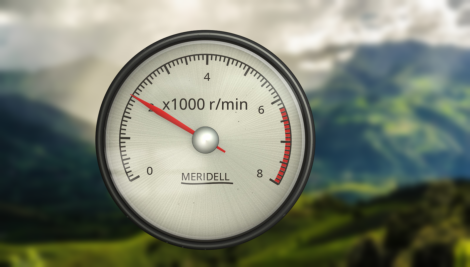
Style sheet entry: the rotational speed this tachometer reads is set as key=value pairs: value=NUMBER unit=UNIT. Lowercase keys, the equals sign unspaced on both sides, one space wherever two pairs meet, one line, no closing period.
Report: value=2000 unit=rpm
